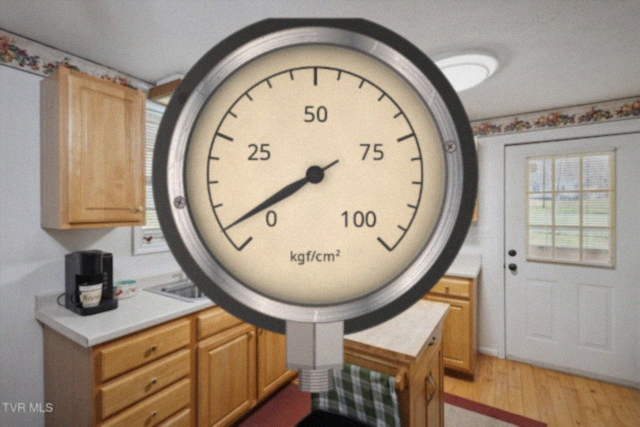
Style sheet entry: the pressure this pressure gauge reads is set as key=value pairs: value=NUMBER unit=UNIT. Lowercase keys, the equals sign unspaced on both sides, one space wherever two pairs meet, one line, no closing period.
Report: value=5 unit=kg/cm²
